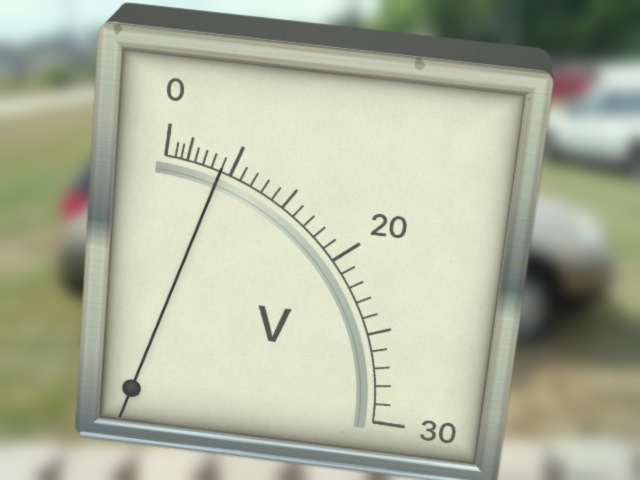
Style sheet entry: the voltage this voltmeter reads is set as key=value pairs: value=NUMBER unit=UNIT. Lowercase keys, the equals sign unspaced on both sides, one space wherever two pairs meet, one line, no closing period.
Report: value=9 unit=V
